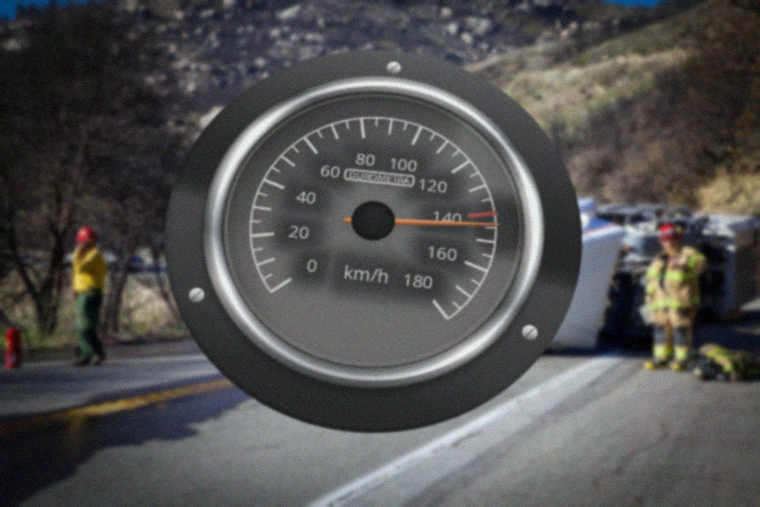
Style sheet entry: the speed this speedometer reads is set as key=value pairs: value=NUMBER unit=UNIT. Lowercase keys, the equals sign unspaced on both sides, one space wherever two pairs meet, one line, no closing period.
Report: value=145 unit=km/h
